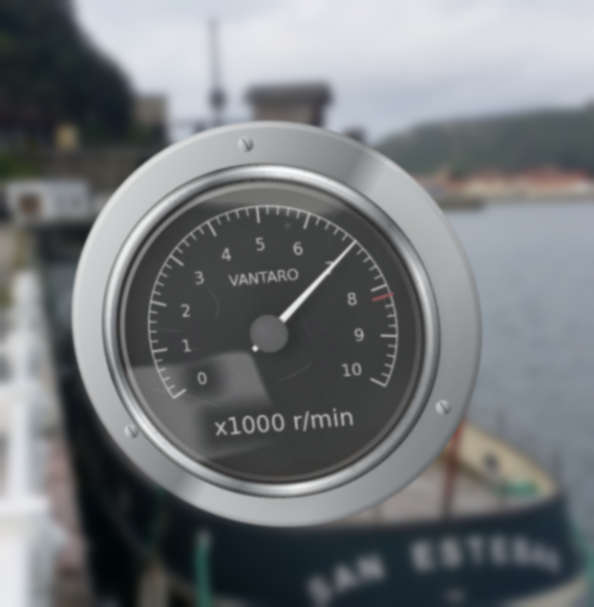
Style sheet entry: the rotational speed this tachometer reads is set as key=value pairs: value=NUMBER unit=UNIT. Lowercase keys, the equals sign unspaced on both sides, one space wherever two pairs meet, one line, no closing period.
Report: value=7000 unit=rpm
